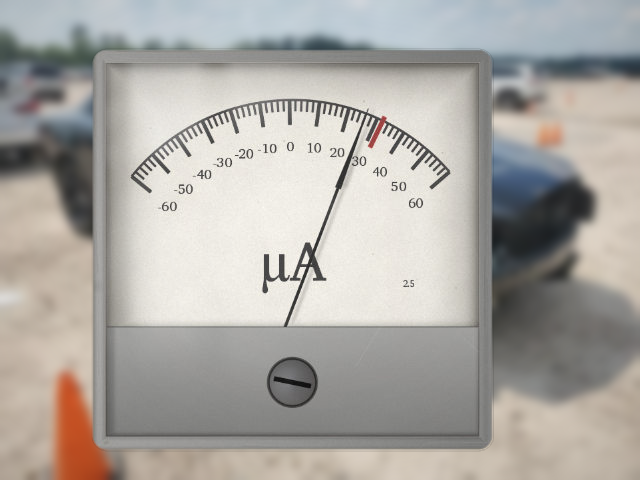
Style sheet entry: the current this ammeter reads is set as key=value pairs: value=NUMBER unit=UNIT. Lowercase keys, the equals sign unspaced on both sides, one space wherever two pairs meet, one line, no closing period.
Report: value=26 unit=µA
